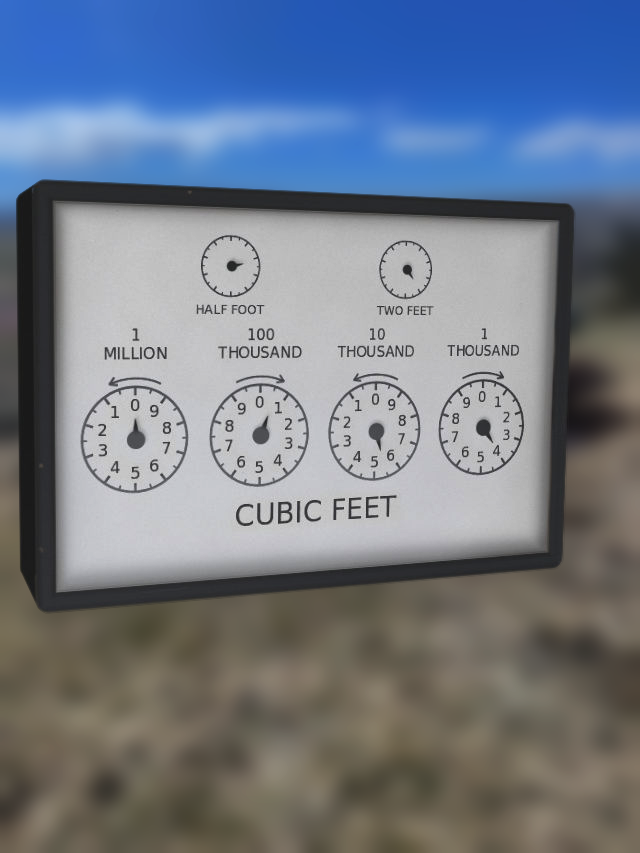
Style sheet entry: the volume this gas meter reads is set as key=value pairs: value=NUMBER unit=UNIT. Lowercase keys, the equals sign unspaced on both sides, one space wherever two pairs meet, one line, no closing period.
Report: value=5400 unit=ft³
